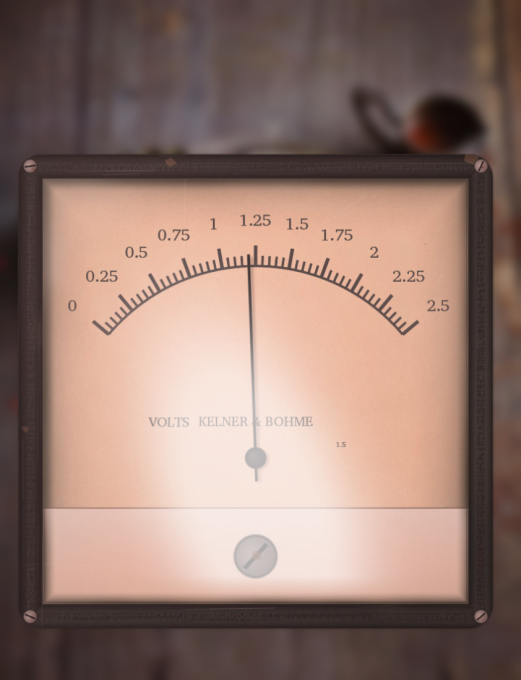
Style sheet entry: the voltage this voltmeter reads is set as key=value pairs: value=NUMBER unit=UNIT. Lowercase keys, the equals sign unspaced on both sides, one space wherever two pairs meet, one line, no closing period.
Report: value=1.2 unit=V
